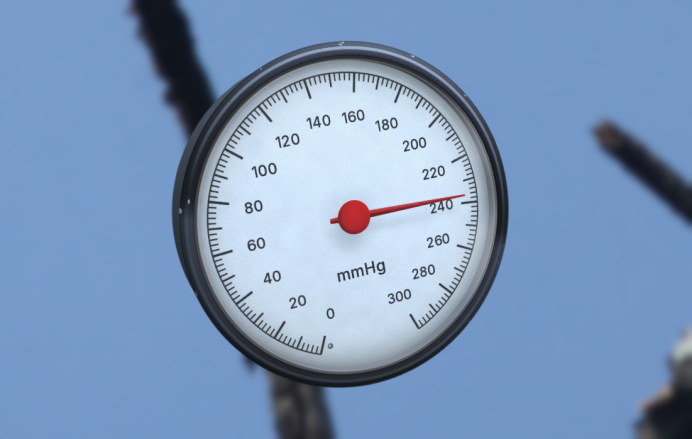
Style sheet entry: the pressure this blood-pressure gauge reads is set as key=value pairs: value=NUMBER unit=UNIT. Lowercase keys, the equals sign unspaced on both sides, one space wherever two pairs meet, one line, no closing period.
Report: value=236 unit=mmHg
